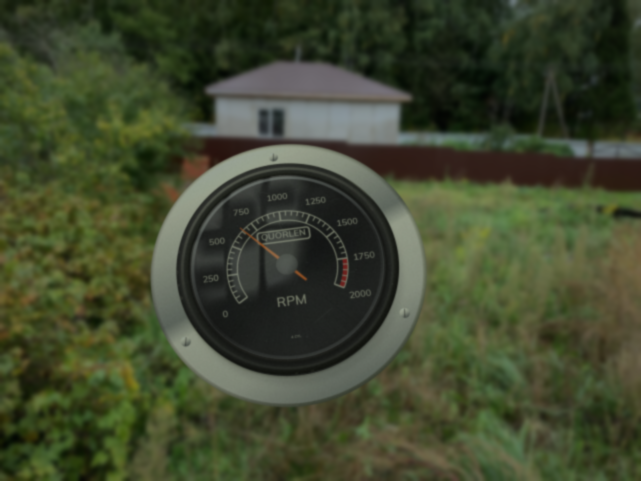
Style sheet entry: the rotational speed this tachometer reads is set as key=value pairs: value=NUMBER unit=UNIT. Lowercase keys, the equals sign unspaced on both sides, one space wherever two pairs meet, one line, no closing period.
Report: value=650 unit=rpm
